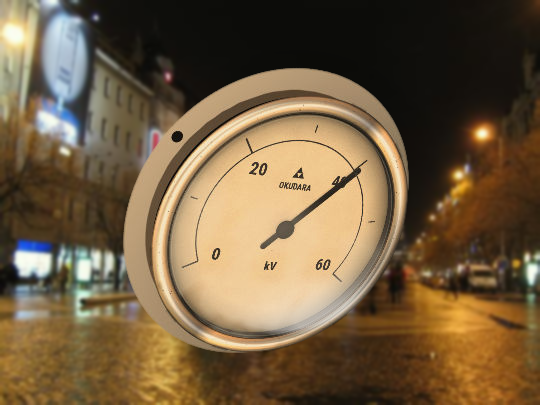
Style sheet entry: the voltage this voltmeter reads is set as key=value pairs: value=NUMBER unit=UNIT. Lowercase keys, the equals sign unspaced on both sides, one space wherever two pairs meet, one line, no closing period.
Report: value=40 unit=kV
